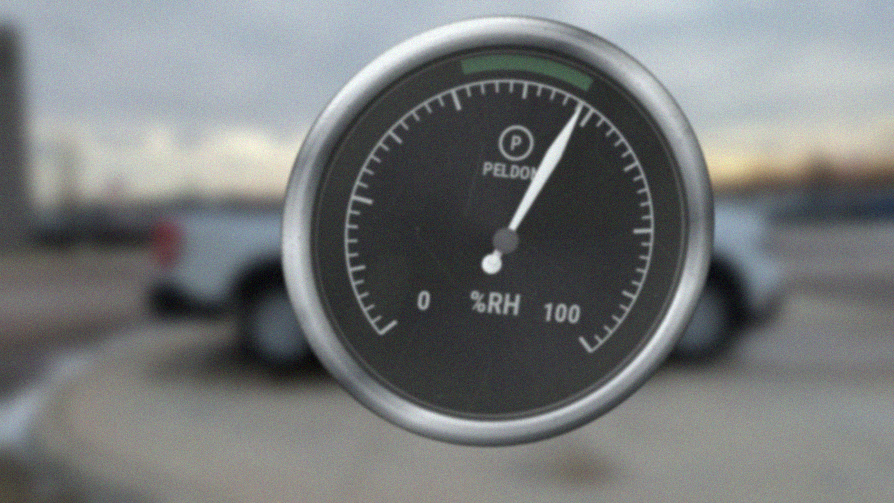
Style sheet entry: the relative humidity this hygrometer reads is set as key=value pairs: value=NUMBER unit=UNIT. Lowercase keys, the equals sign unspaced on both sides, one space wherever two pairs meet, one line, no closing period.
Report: value=58 unit=%
